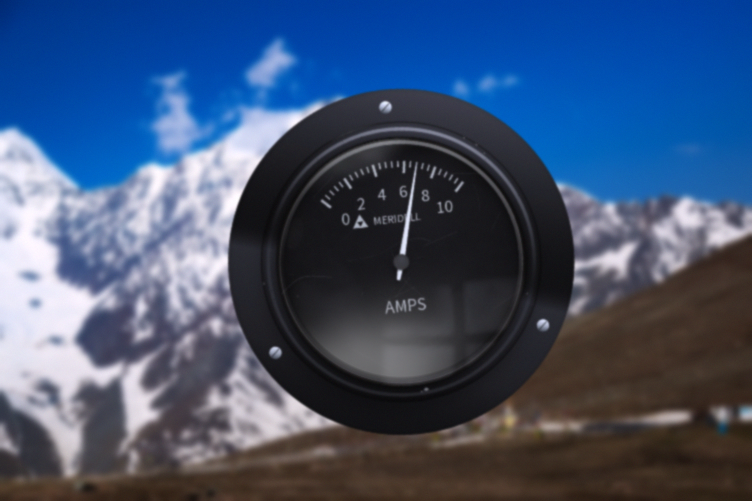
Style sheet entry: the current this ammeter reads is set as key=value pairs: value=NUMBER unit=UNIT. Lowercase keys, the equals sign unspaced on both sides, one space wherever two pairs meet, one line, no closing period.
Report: value=6.8 unit=A
